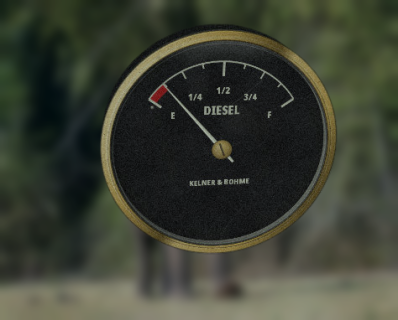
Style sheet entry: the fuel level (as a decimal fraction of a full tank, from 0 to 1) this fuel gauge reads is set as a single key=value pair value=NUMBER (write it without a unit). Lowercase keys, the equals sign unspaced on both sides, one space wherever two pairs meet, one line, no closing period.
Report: value=0.125
